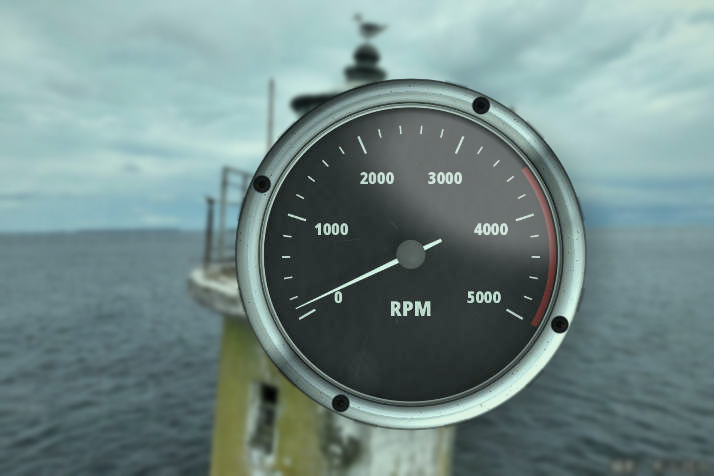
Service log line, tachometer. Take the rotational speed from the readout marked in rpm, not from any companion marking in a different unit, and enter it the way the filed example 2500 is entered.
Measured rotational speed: 100
